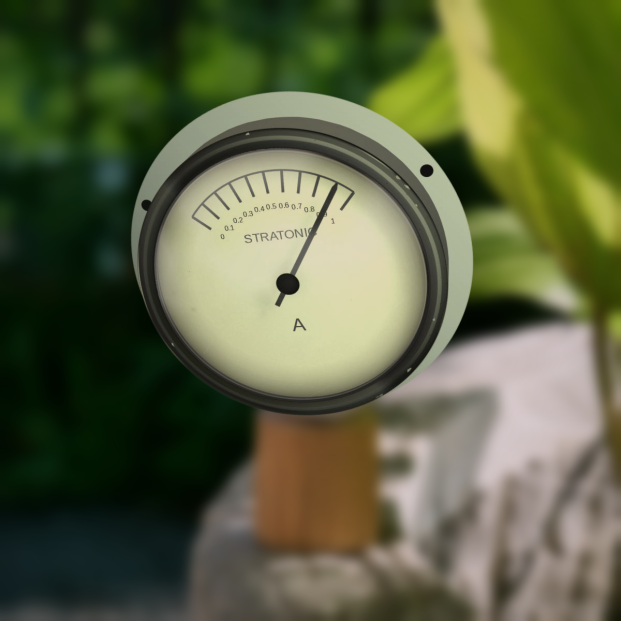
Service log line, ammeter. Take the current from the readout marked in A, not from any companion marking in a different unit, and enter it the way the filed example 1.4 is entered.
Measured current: 0.9
